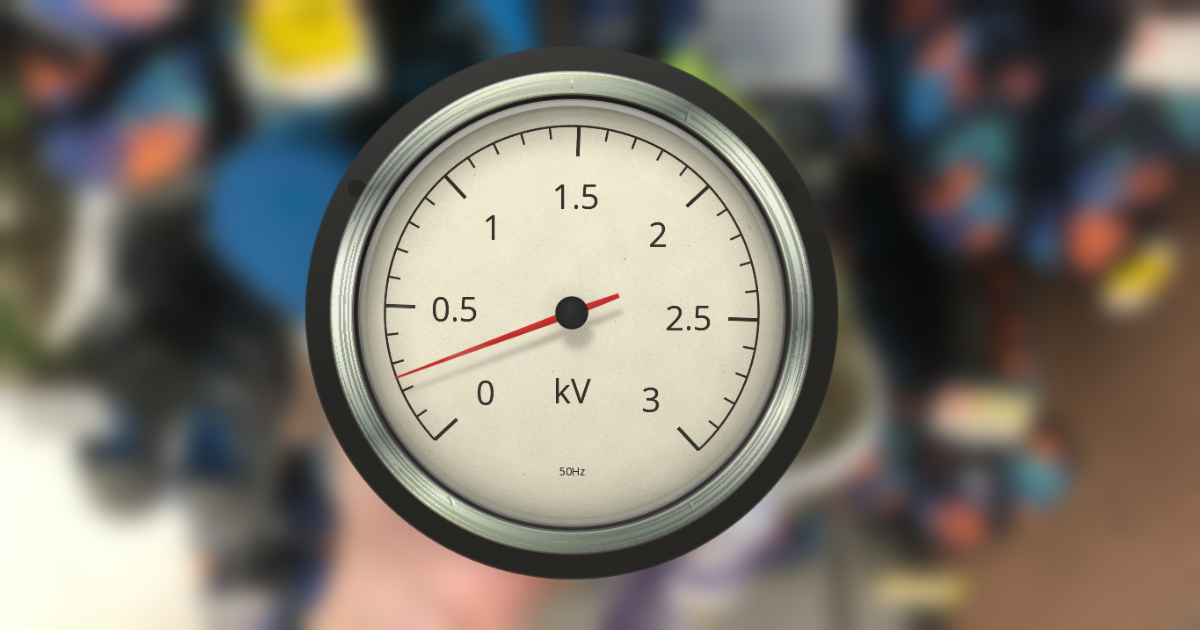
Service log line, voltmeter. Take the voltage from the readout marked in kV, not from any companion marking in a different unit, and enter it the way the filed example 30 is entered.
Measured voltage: 0.25
